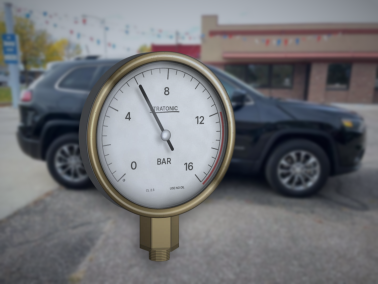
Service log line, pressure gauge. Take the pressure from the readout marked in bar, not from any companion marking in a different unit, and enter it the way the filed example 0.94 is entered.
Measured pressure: 6
